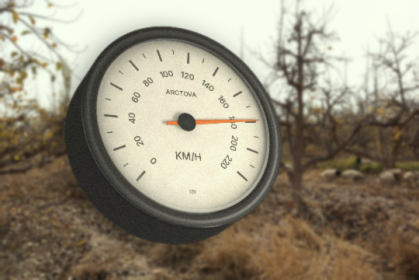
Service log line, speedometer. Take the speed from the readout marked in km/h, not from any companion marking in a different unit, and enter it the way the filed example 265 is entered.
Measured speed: 180
